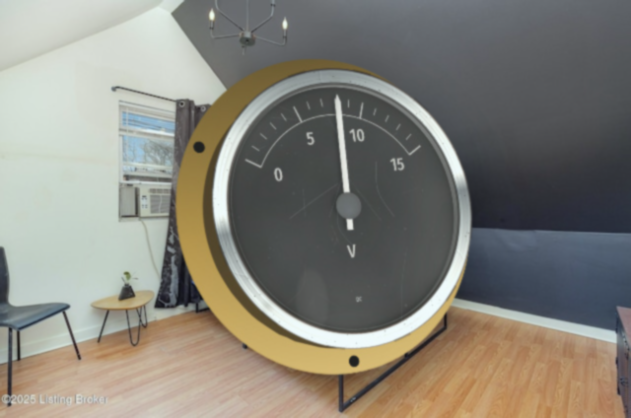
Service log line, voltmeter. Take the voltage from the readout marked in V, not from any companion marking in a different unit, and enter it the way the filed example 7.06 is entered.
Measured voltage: 8
